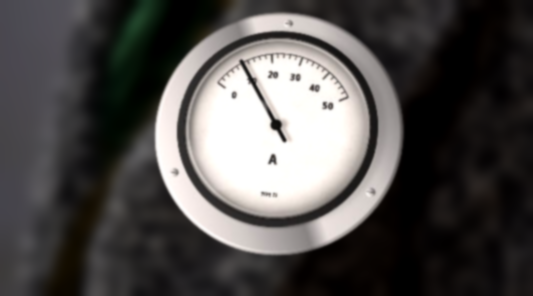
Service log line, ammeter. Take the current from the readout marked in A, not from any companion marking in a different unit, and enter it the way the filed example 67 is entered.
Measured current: 10
